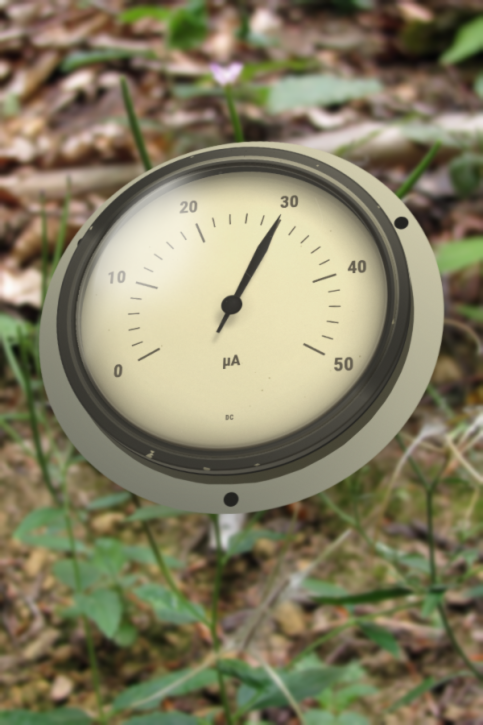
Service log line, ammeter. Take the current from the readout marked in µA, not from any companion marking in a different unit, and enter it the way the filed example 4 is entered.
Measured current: 30
